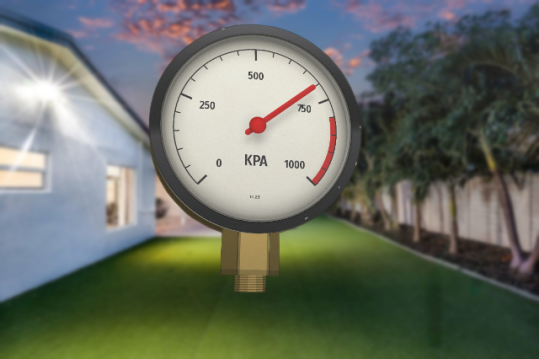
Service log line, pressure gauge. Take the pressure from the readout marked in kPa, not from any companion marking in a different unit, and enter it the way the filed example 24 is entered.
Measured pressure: 700
